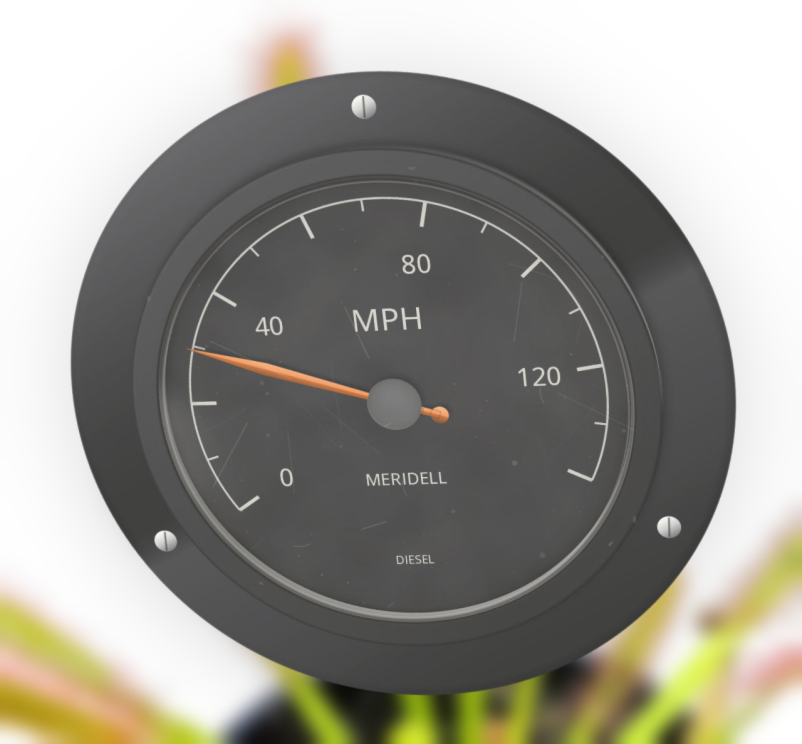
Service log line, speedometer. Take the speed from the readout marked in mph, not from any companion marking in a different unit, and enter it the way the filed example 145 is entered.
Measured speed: 30
